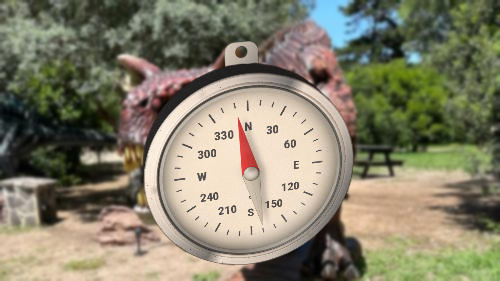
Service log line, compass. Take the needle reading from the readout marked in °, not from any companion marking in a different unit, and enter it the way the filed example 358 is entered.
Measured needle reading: 350
